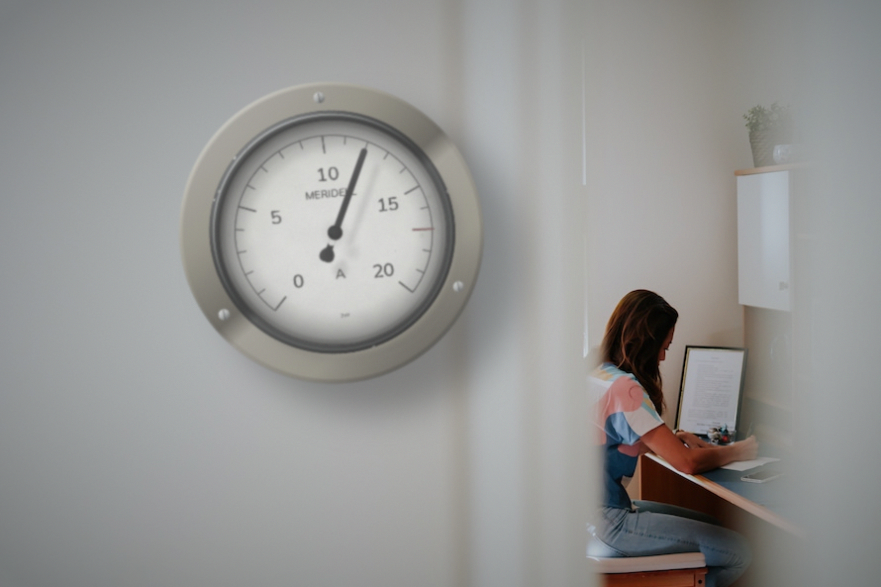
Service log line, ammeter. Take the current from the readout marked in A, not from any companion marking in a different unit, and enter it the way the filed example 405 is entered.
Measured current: 12
